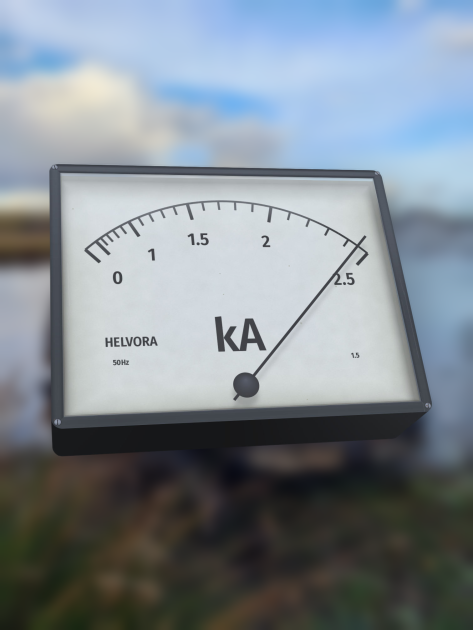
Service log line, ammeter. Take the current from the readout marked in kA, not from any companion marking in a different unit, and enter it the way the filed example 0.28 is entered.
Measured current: 2.45
